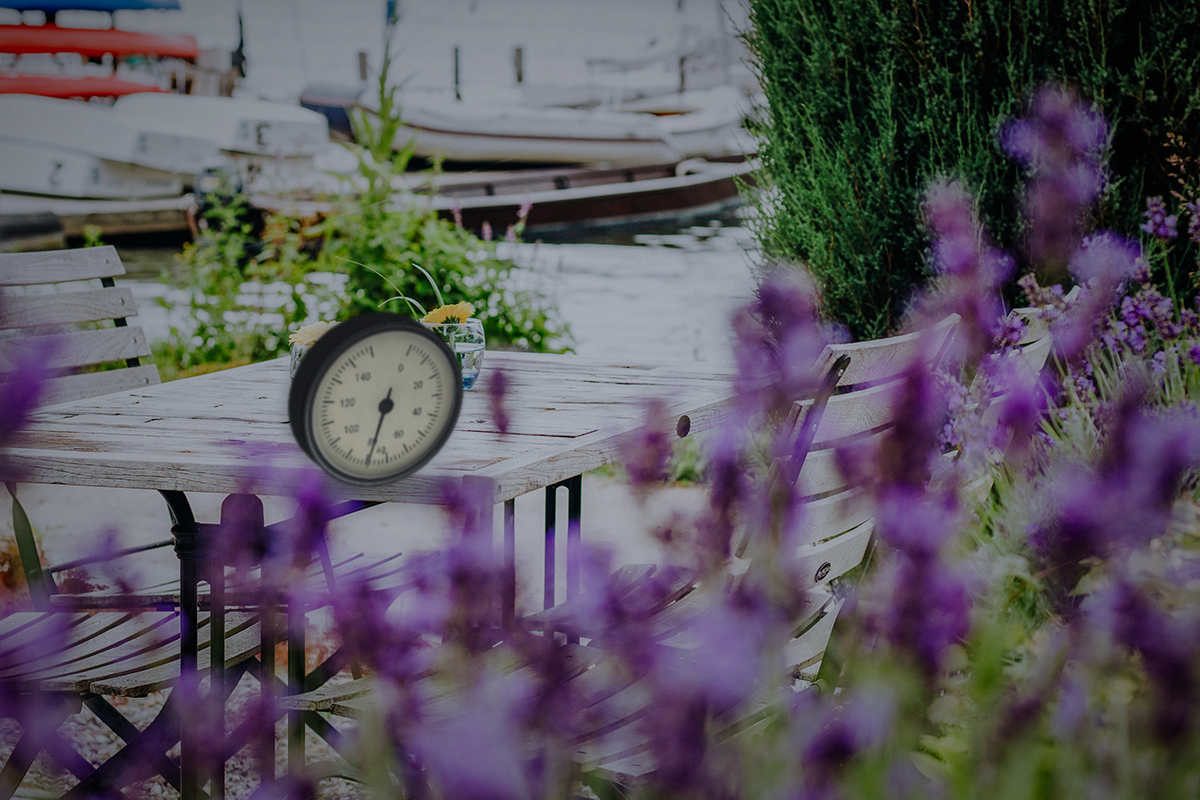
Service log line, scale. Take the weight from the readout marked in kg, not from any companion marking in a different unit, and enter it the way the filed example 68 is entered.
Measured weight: 80
